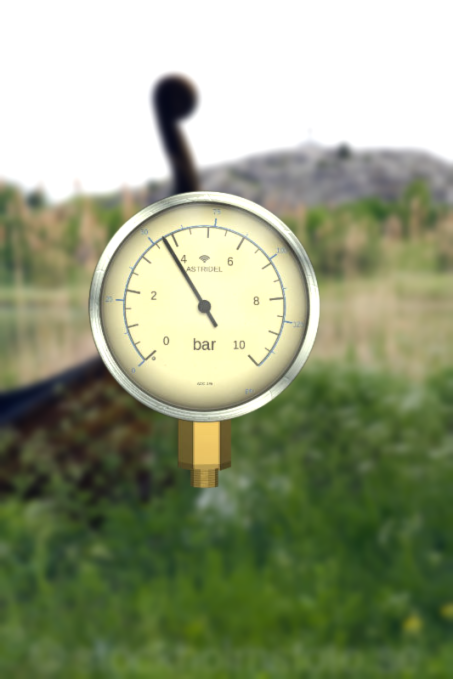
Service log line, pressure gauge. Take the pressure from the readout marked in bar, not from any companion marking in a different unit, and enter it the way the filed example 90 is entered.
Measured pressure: 3.75
